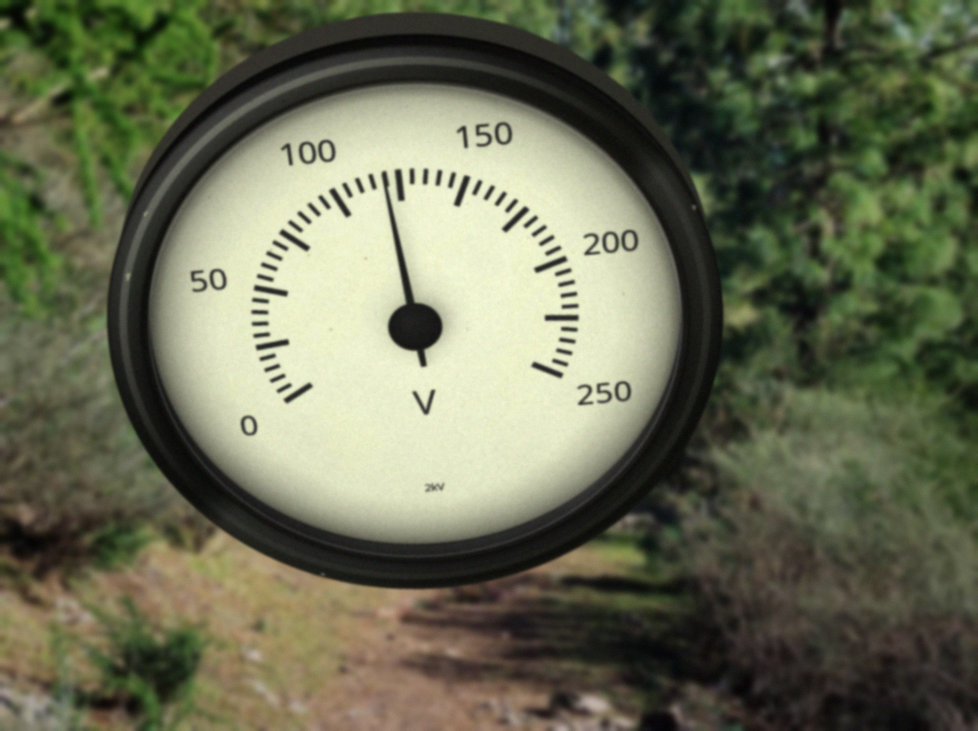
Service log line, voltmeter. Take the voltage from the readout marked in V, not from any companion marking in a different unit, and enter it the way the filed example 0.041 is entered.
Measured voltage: 120
